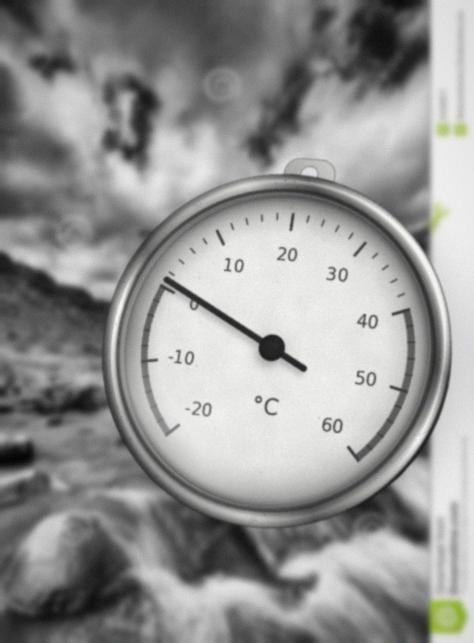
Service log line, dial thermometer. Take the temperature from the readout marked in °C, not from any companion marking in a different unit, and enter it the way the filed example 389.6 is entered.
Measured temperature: 1
